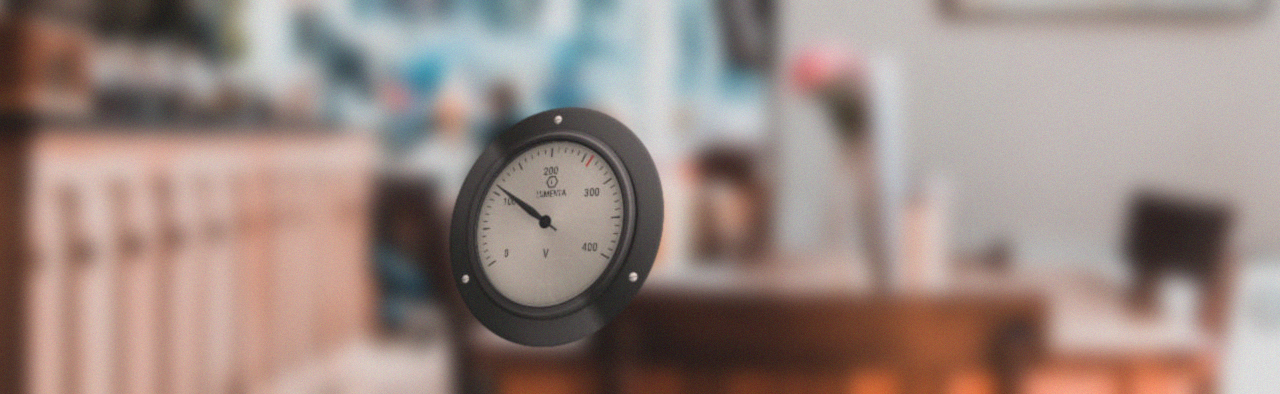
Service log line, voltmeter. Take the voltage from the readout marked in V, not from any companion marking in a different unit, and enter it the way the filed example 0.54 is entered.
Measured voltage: 110
